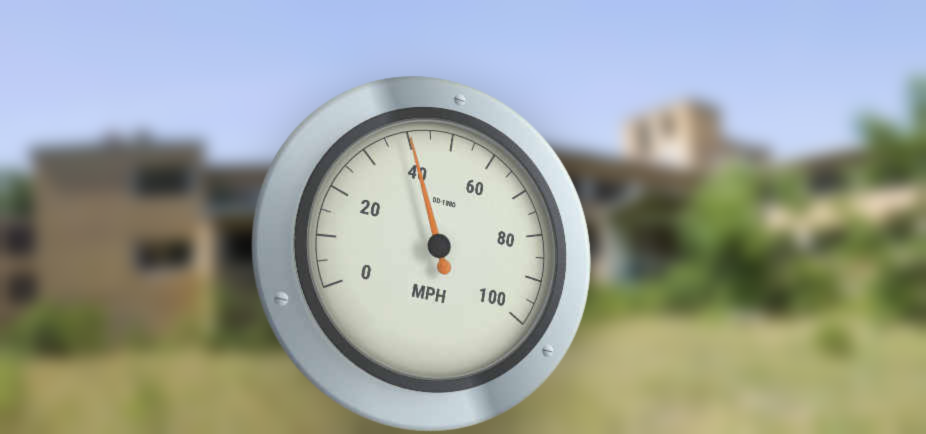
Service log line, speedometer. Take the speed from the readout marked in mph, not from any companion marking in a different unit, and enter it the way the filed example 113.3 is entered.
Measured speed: 40
